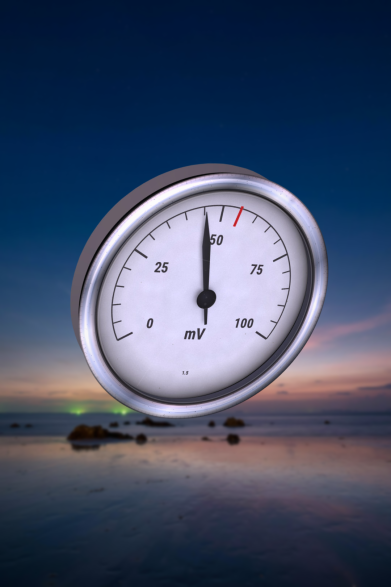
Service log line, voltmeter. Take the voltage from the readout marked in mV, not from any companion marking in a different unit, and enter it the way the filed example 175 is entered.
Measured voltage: 45
